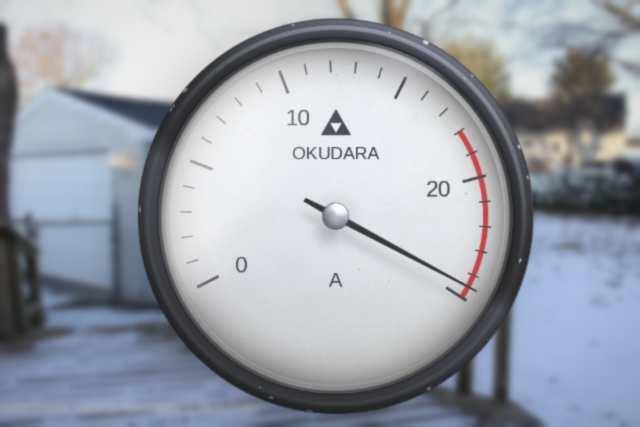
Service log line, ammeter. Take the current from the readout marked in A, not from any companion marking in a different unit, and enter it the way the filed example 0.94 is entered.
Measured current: 24.5
